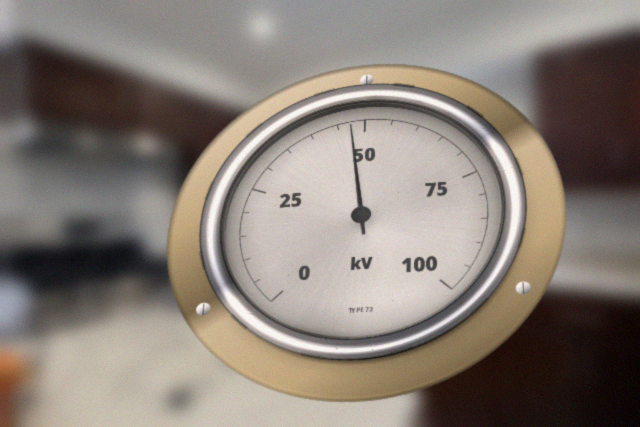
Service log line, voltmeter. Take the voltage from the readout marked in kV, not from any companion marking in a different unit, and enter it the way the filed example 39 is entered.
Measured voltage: 47.5
